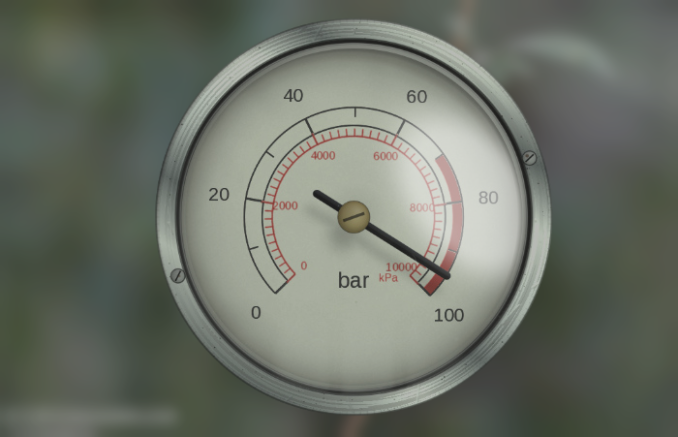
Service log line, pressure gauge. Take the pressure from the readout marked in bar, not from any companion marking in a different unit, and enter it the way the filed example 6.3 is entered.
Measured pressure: 95
